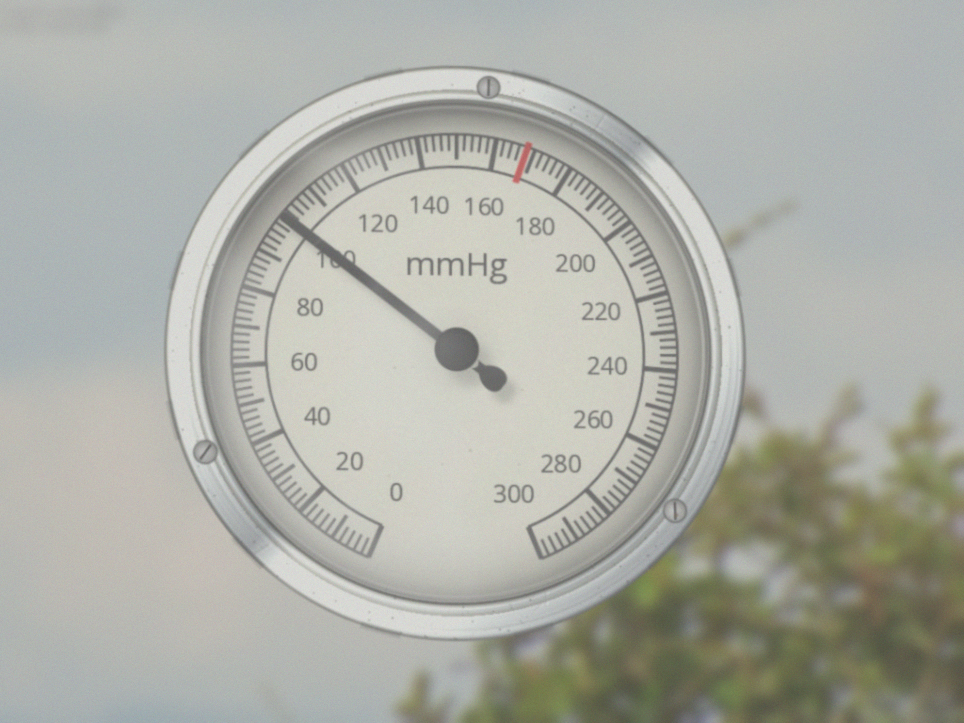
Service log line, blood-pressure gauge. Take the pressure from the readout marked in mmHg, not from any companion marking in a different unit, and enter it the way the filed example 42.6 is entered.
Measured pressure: 100
